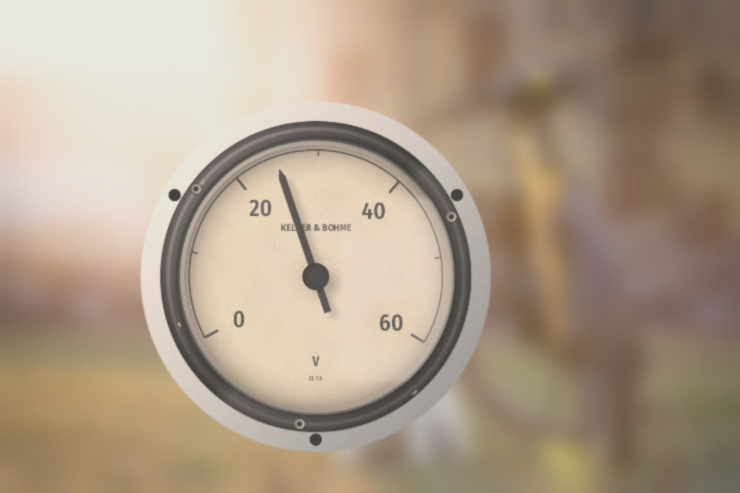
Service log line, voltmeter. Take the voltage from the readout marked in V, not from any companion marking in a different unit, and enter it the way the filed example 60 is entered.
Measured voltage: 25
